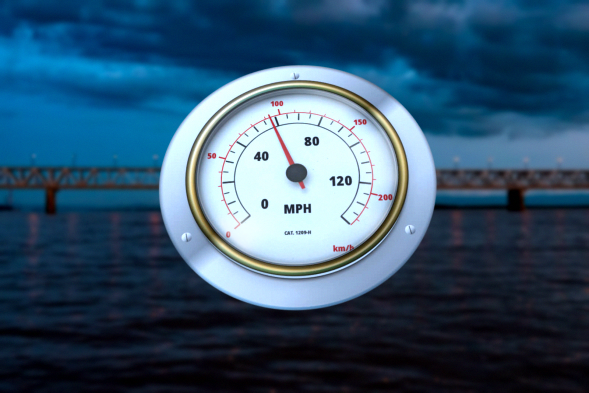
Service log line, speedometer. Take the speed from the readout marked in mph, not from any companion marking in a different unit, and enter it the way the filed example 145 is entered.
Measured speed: 57.5
